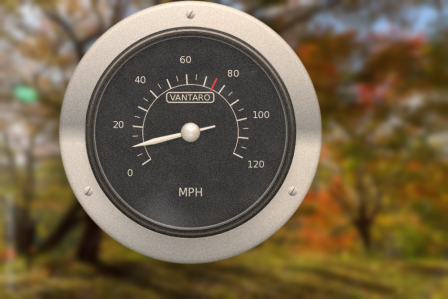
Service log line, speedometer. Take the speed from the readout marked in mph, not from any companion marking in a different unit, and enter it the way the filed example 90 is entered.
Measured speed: 10
